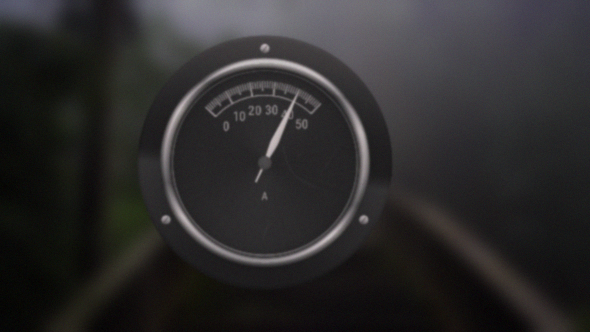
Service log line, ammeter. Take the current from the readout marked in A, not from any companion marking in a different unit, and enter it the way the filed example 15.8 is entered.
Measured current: 40
